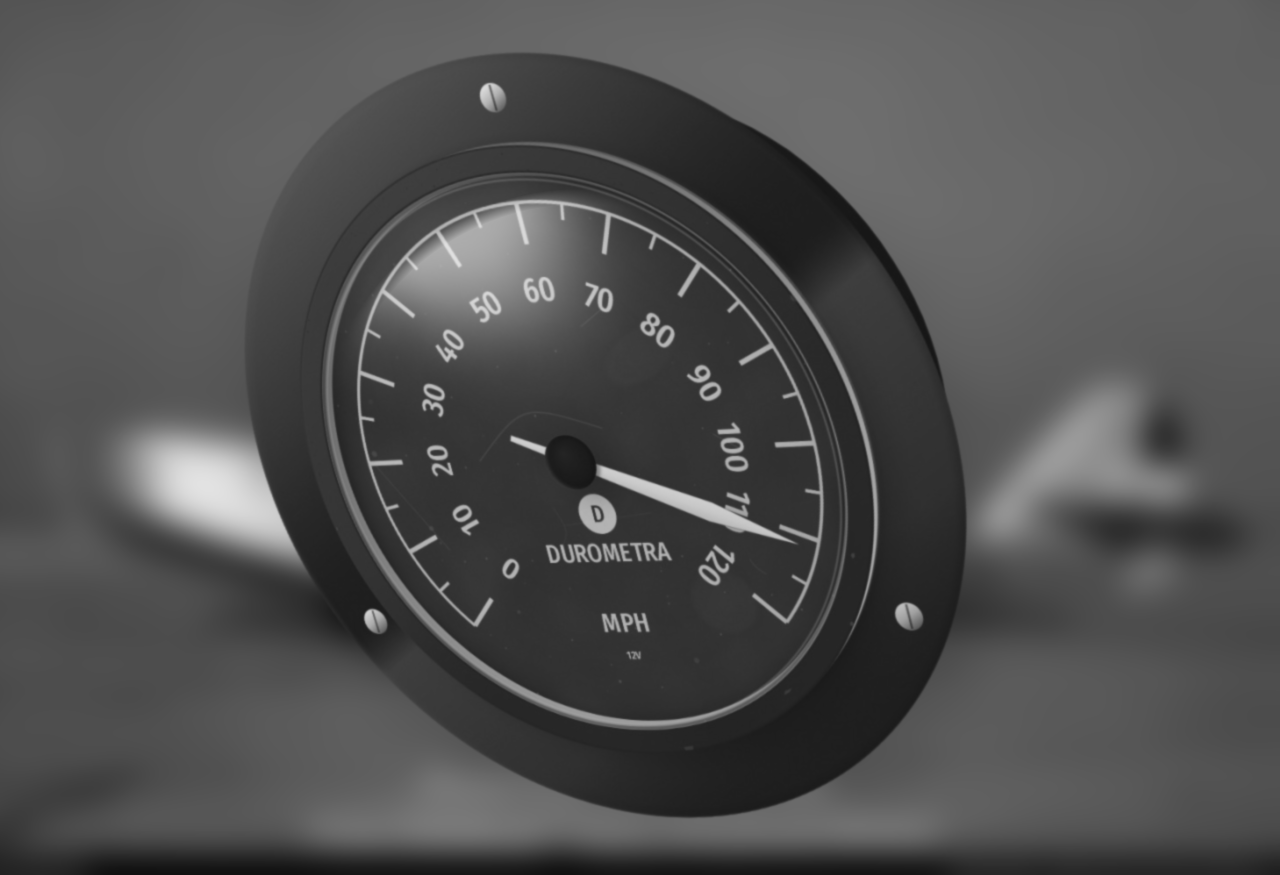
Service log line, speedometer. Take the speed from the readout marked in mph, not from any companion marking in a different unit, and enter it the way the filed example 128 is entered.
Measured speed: 110
